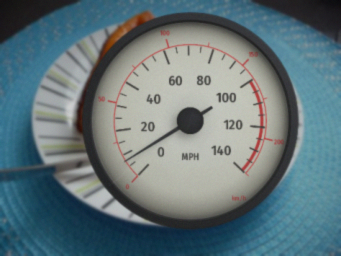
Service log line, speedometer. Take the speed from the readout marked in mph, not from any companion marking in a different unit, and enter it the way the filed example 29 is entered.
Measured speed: 7.5
